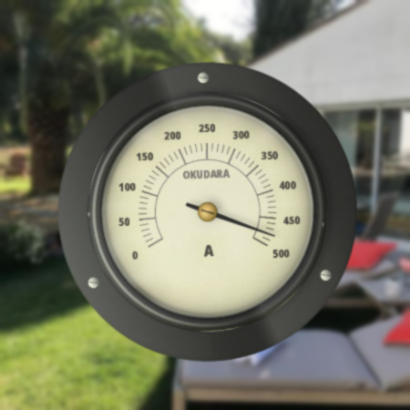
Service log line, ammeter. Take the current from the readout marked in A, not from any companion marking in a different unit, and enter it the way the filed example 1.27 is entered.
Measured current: 480
